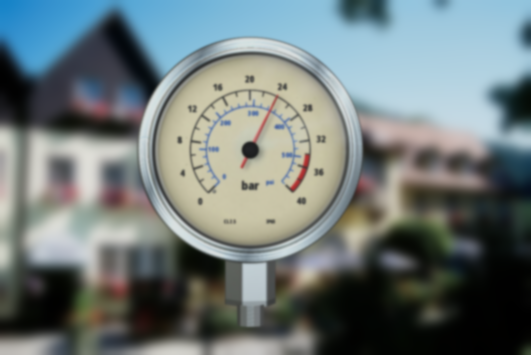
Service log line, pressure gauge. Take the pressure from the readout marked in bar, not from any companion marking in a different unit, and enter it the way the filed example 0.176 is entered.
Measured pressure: 24
